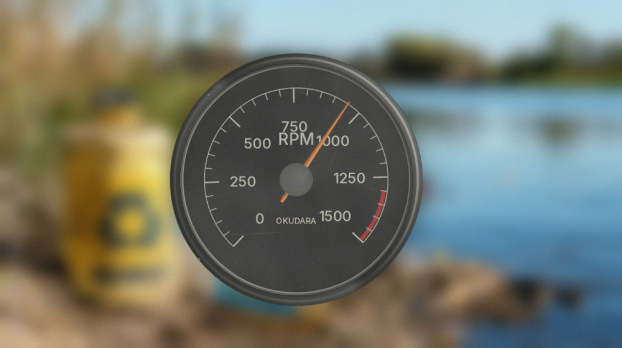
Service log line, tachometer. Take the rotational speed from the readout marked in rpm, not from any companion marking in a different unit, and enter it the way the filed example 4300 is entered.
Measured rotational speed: 950
